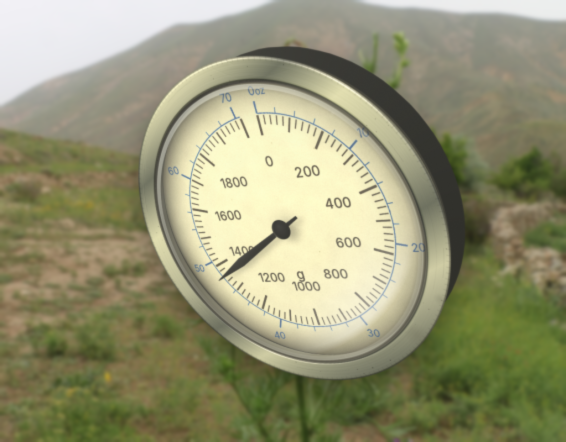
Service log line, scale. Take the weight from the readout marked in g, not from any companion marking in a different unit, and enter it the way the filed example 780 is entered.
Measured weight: 1360
